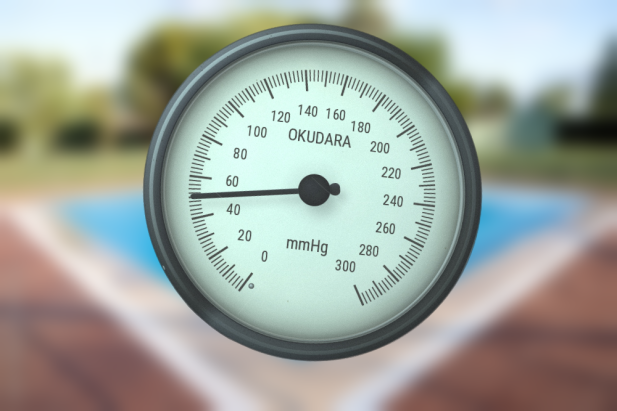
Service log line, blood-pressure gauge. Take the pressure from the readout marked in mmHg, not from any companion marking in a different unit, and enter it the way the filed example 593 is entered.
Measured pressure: 50
